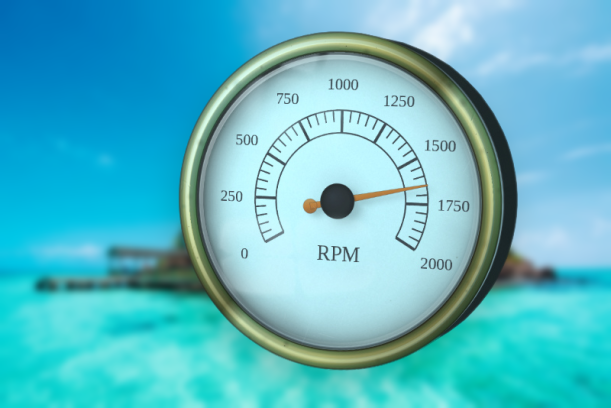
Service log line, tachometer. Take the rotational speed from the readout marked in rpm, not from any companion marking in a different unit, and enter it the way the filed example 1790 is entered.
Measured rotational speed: 1650
